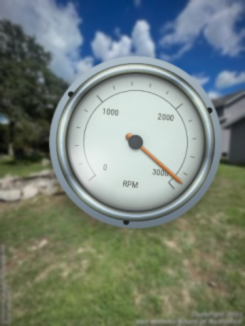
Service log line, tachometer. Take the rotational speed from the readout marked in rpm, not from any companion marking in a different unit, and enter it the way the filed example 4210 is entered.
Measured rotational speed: 2900
